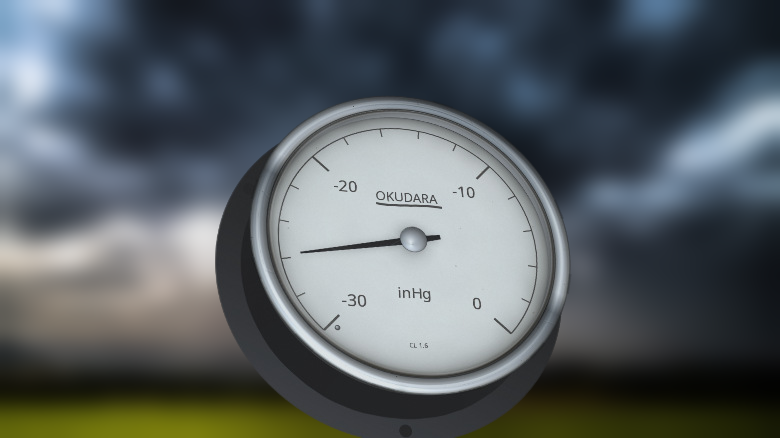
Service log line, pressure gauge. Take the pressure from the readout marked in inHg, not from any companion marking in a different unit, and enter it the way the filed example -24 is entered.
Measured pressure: -26
